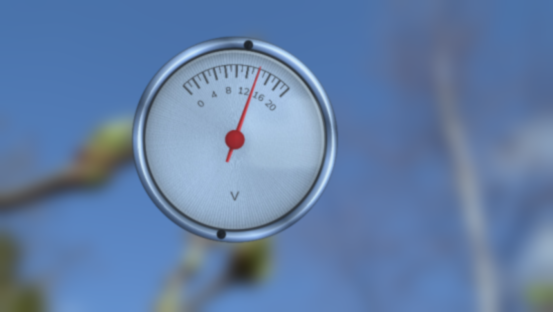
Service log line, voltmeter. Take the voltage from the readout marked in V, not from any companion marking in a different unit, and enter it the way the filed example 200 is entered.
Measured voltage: 14
